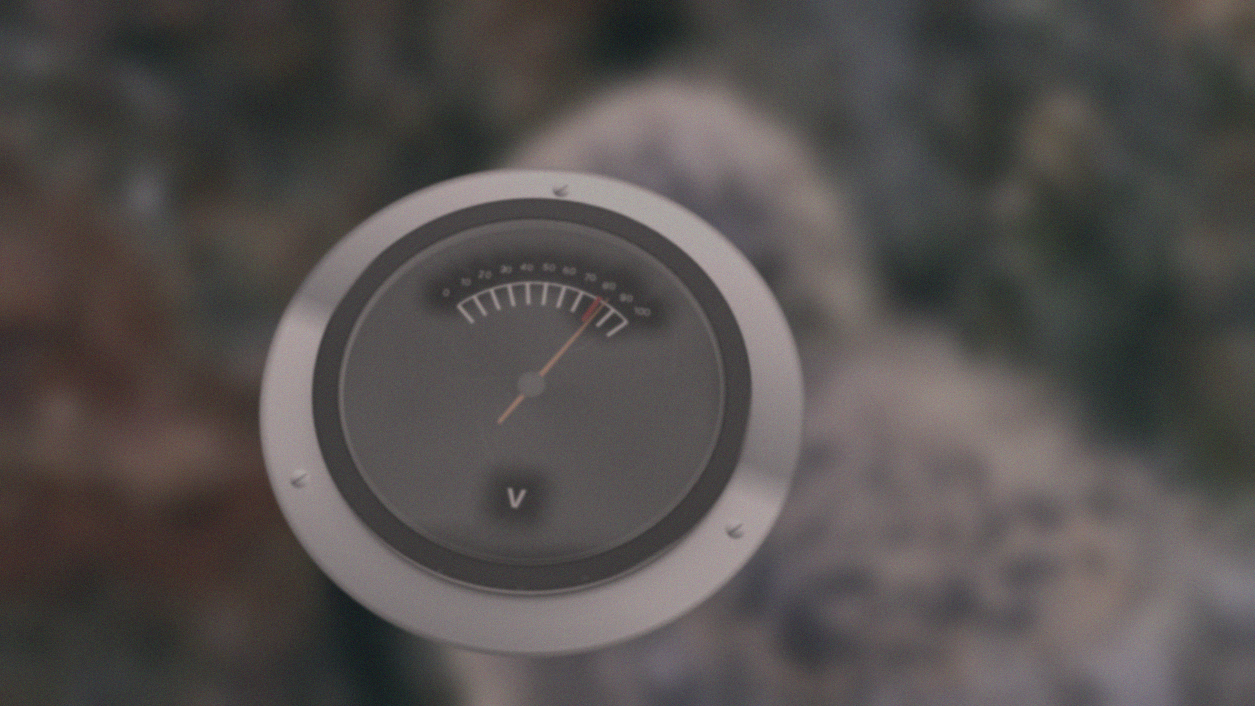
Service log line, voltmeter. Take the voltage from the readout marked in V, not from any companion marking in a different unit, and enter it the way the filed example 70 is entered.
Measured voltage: 85
